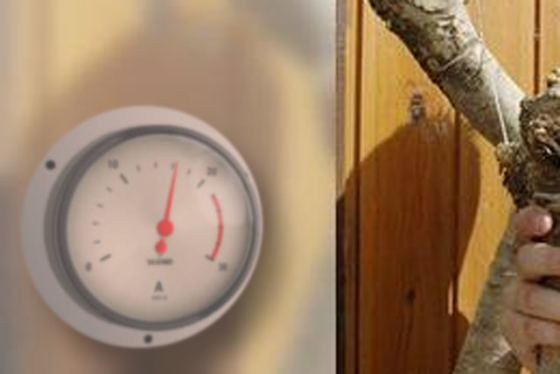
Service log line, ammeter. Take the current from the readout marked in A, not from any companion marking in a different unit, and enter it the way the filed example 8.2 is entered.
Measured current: 16
